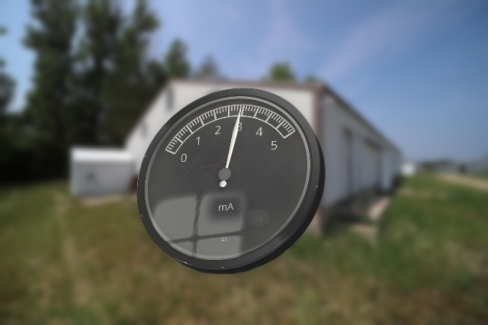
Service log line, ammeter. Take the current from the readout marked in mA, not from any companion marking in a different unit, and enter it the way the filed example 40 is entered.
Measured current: 3
